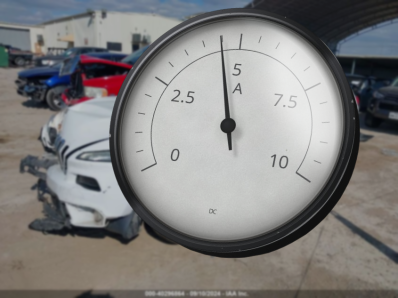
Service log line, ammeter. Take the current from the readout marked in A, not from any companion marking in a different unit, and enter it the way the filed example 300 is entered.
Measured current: 4.5
